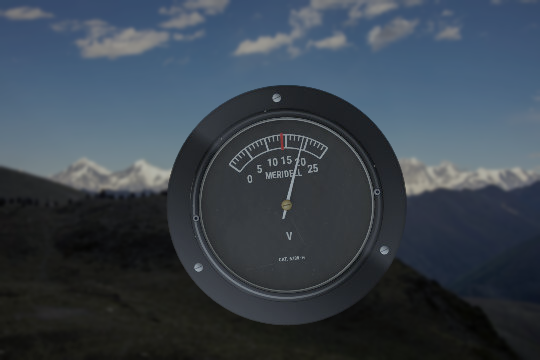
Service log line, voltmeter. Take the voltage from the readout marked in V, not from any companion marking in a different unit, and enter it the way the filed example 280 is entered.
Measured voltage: 19
